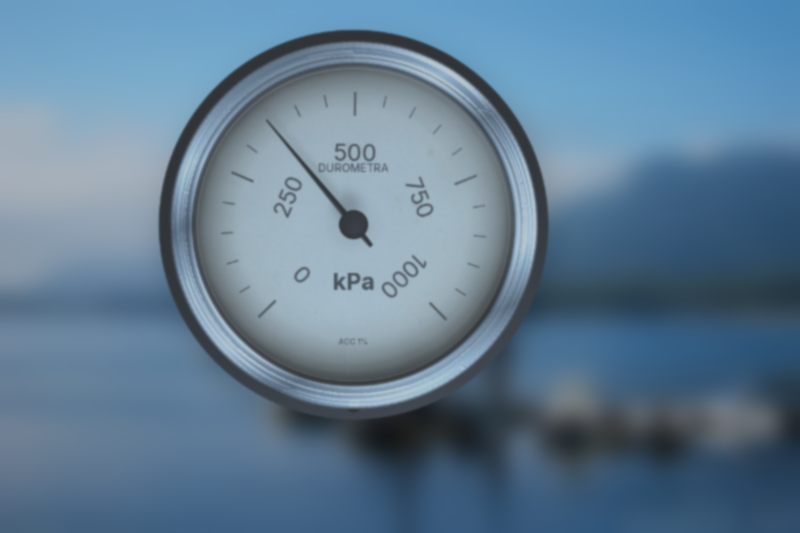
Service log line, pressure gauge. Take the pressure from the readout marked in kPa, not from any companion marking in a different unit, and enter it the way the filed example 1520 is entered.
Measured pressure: 350
